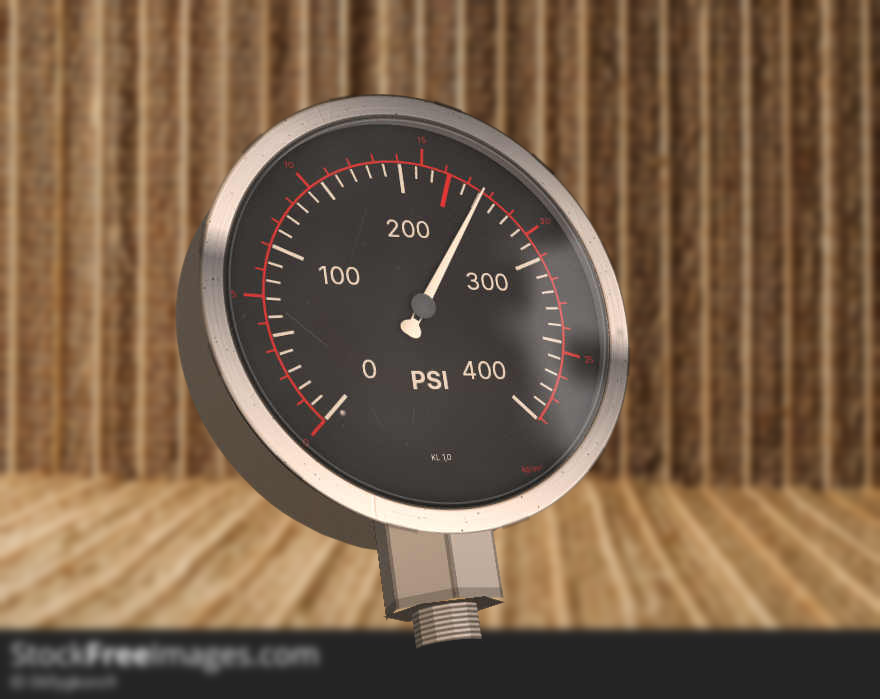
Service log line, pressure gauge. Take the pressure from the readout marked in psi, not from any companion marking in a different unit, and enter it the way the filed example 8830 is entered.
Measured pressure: 250
